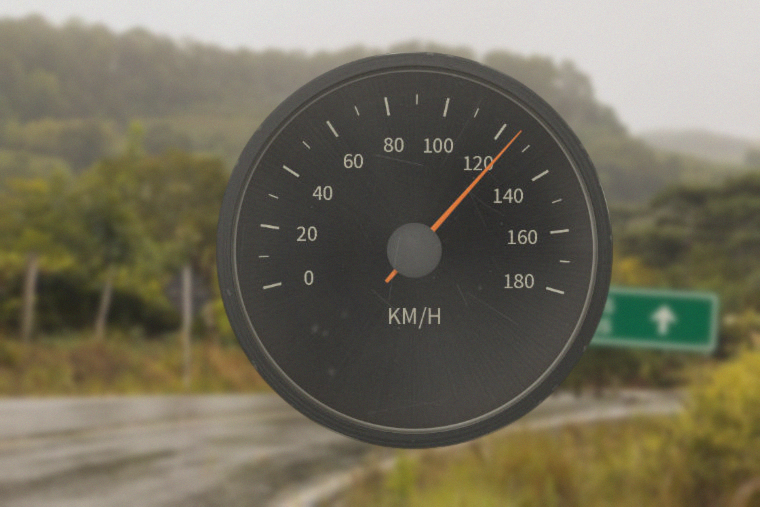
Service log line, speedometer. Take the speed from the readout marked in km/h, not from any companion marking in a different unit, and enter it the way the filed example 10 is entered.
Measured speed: 125
